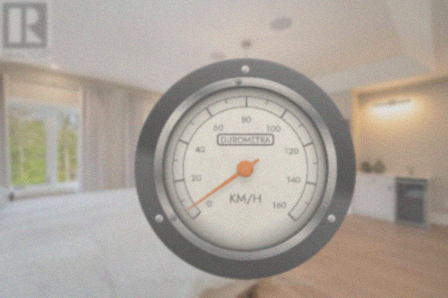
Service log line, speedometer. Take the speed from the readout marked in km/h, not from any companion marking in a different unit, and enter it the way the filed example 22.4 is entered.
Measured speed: 5
